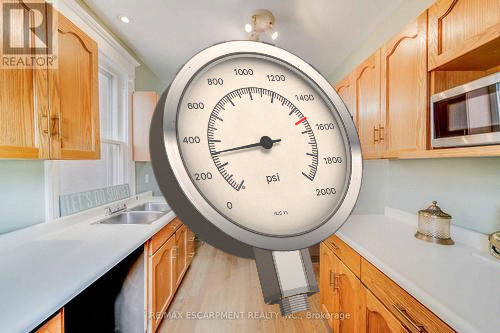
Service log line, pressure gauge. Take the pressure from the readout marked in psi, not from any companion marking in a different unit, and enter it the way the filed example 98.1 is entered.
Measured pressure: 300
